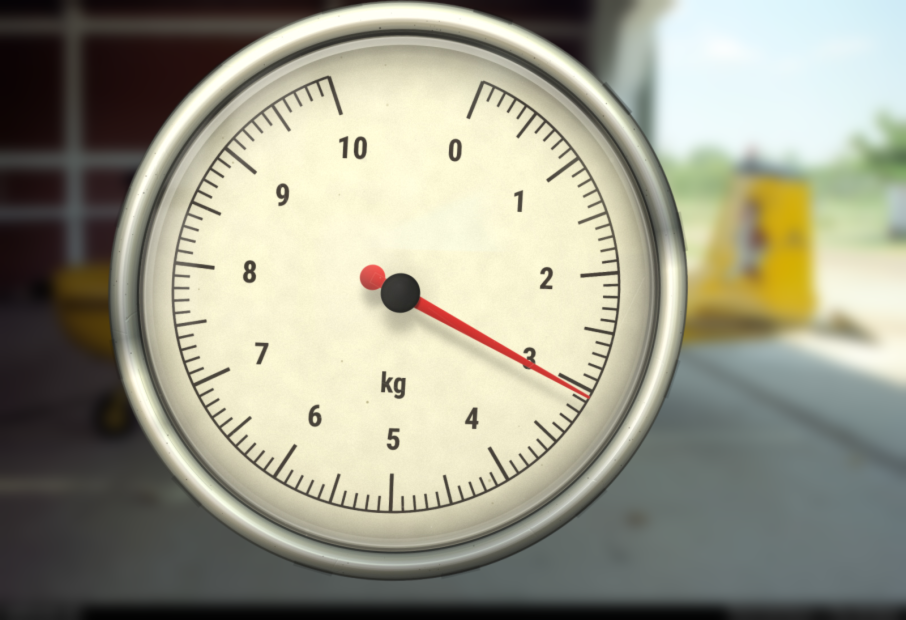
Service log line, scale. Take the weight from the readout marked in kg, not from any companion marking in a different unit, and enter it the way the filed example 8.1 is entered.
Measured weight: 3.05
